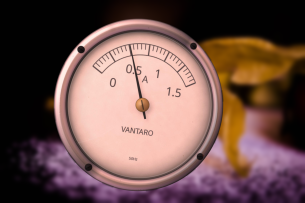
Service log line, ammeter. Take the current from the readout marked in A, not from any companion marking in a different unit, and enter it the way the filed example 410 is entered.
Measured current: 0.5
